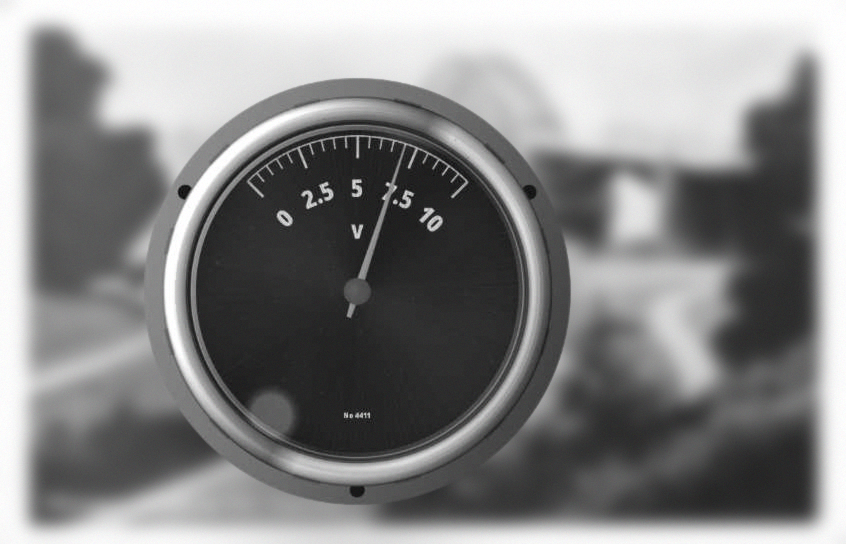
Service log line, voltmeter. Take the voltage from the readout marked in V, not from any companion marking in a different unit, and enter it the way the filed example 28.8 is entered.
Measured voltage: 7
